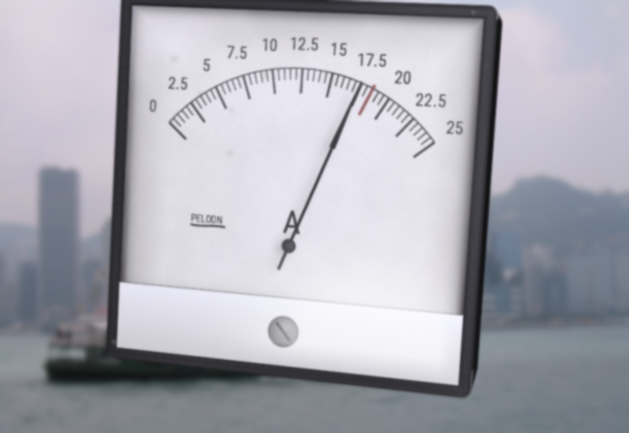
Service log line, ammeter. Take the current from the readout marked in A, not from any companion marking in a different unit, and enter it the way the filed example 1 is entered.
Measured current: 17.5
